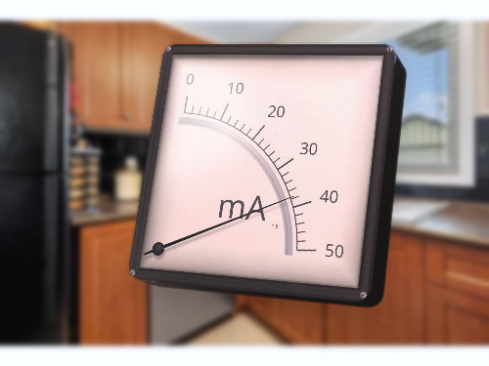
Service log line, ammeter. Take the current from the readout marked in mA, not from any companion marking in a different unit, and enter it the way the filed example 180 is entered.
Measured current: 38
